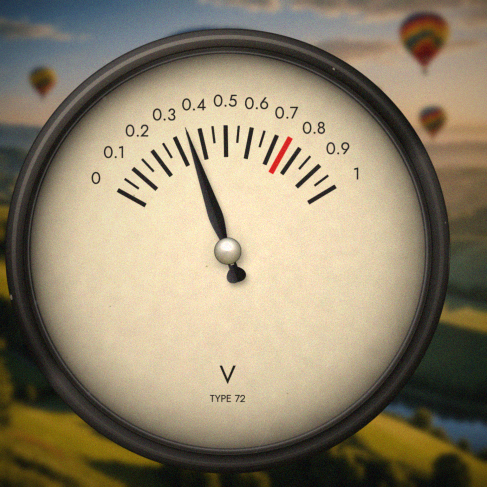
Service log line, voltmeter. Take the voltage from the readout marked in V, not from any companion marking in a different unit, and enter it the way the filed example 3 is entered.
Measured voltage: 0.35
